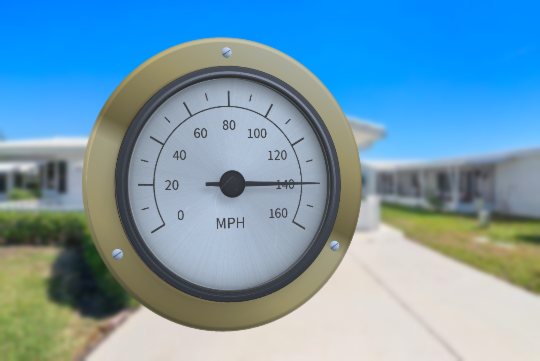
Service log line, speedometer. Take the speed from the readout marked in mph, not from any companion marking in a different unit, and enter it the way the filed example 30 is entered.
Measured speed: 140
